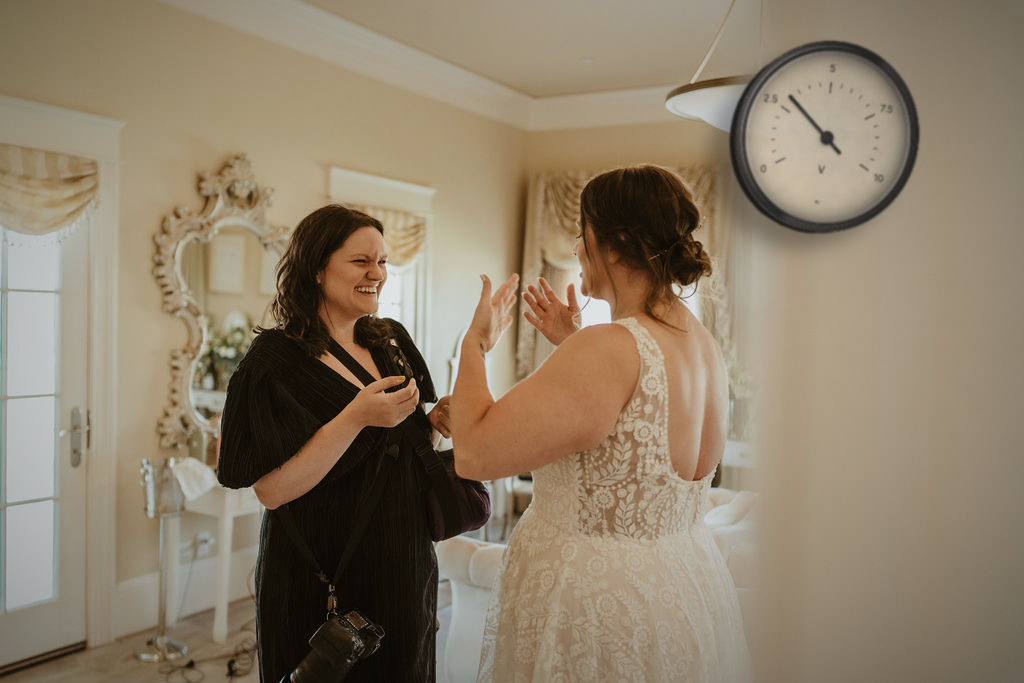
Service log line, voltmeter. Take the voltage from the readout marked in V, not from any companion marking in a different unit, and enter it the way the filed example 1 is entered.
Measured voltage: 3
